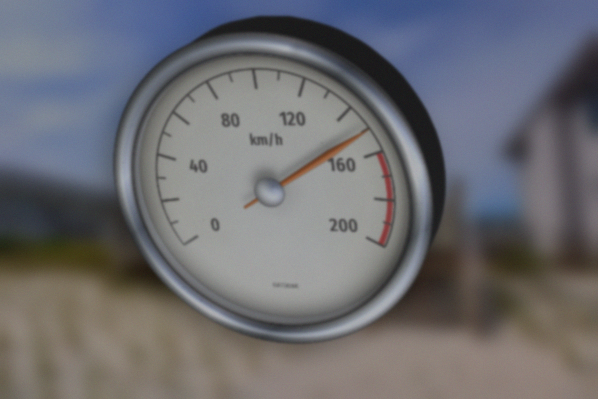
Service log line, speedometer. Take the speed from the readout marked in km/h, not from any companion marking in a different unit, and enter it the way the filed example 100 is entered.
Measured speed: 150
